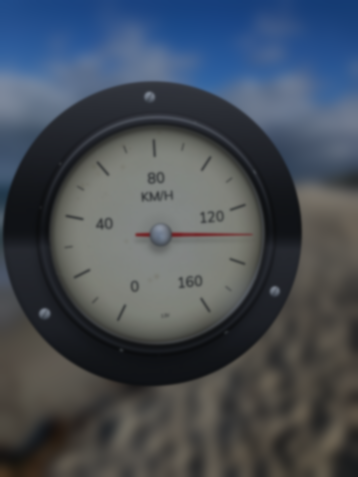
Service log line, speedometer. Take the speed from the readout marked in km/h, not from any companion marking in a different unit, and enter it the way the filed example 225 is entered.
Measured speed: 130
